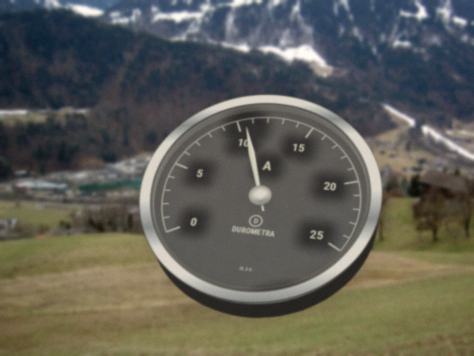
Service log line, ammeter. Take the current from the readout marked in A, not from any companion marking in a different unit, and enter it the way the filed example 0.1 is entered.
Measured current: 10.5
